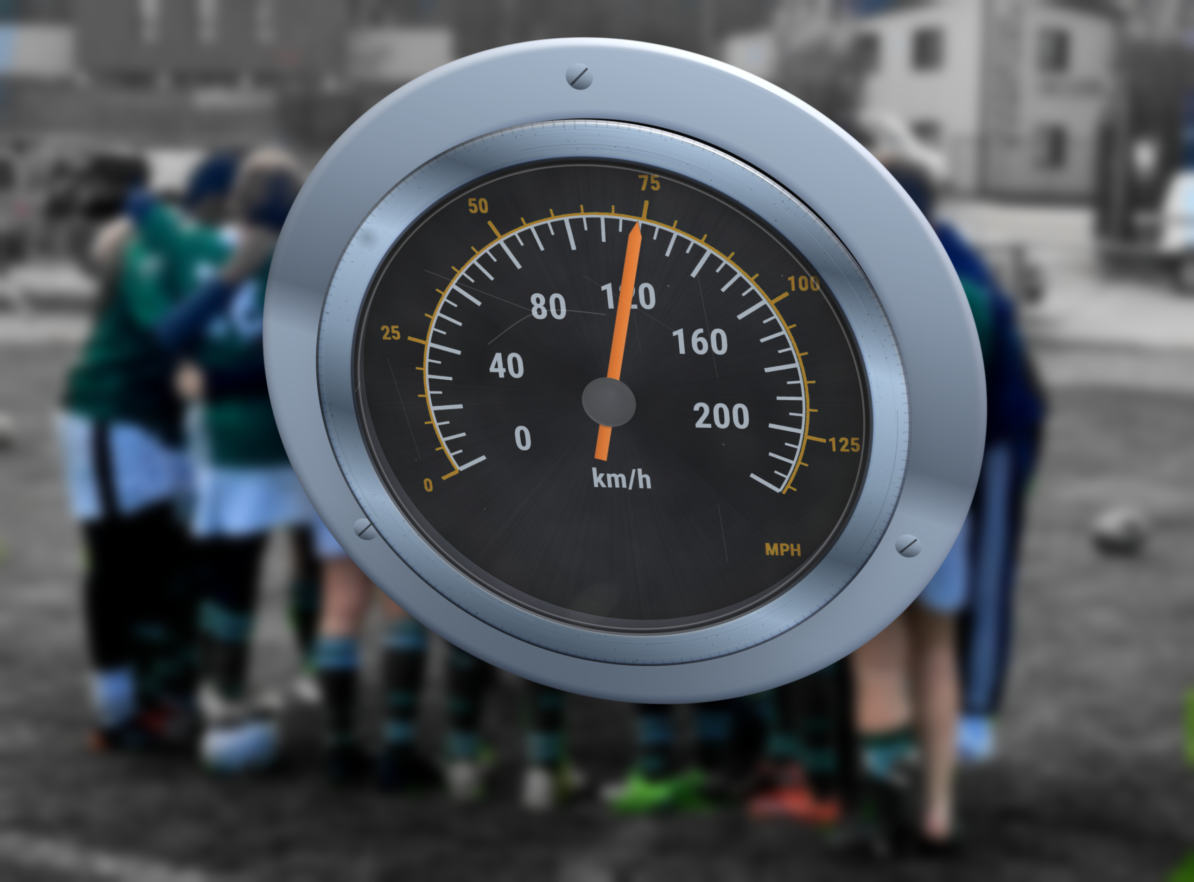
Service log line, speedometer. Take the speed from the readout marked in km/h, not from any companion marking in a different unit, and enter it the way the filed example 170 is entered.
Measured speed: 120
